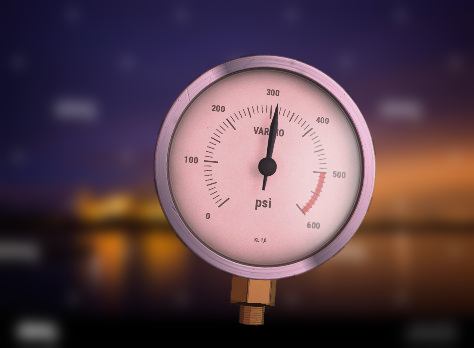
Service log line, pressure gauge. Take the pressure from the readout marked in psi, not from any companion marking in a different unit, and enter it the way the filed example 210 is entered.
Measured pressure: 310
